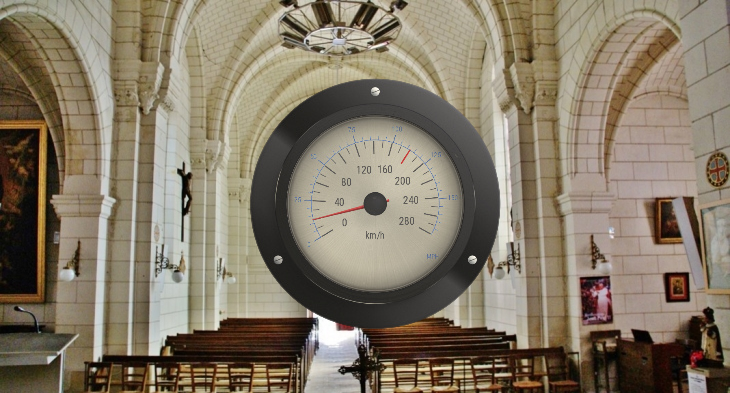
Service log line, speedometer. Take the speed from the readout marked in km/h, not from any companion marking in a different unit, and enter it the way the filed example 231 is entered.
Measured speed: 20
